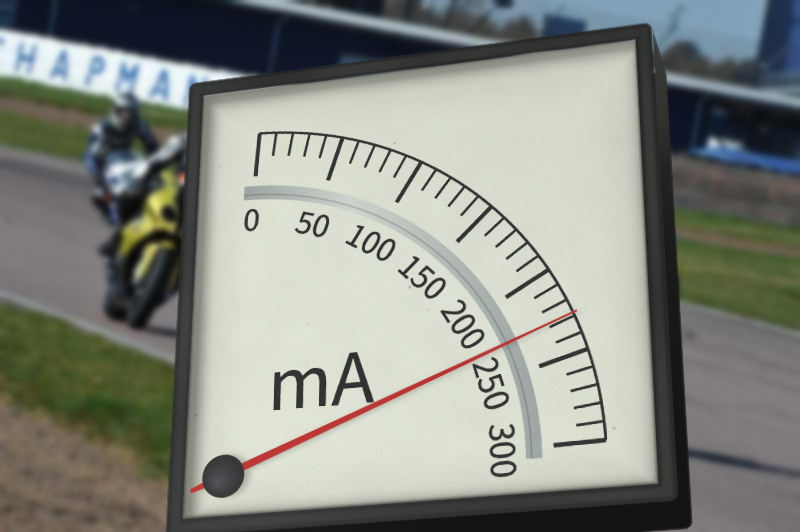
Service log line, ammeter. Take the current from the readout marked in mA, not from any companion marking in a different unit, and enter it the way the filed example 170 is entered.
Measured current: 230
